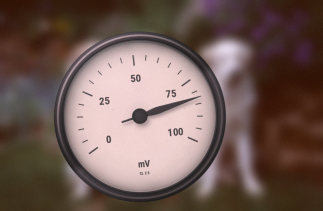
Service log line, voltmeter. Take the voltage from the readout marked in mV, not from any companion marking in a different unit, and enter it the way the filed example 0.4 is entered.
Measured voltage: 82.5
